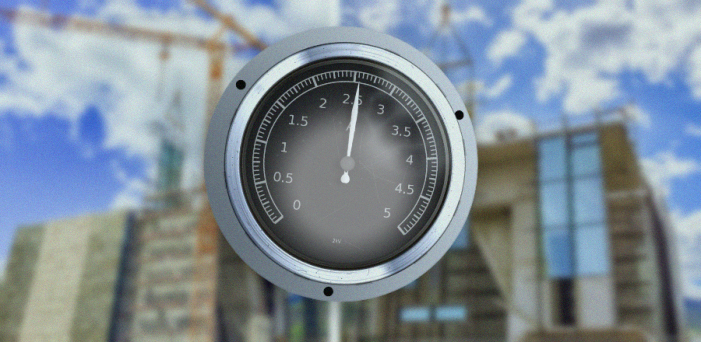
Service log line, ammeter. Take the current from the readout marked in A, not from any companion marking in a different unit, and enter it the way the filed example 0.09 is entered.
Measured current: 2.55
